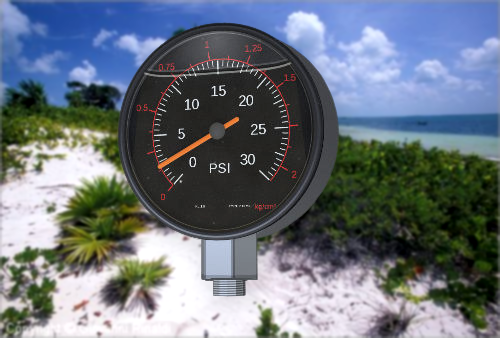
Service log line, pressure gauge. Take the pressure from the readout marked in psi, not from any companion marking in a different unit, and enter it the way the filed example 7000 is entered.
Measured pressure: 2
